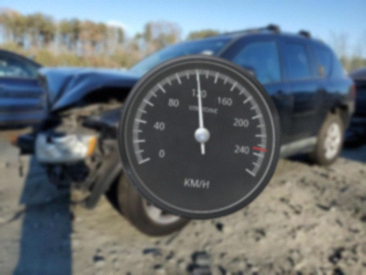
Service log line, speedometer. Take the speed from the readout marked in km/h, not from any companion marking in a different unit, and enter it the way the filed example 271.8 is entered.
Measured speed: 120
